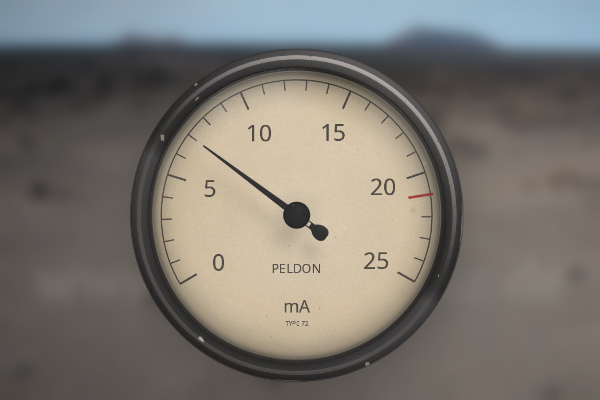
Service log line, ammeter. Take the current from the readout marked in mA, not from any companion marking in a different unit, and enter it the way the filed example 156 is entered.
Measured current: 7
